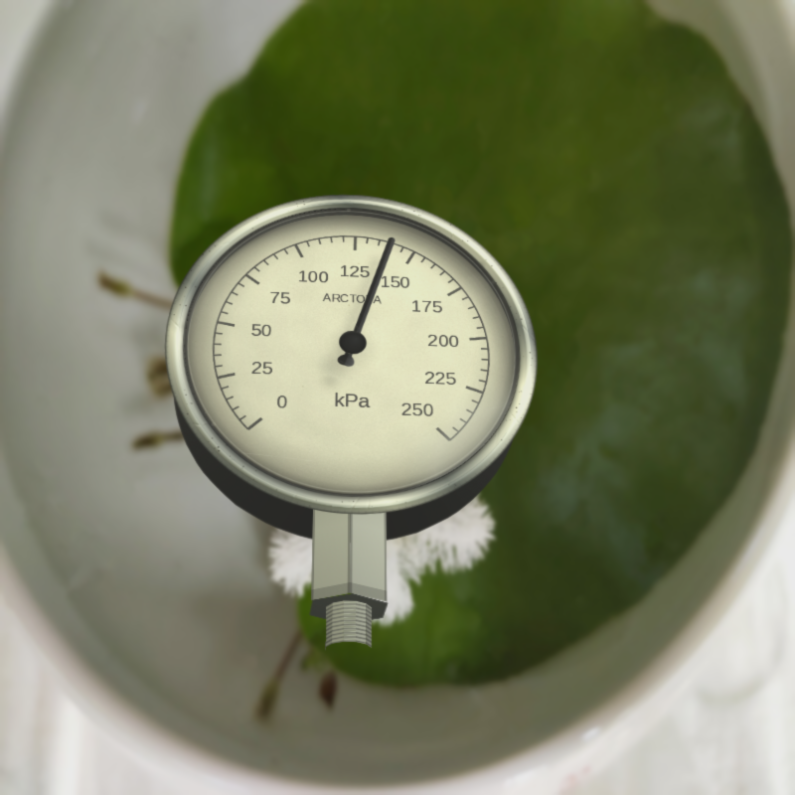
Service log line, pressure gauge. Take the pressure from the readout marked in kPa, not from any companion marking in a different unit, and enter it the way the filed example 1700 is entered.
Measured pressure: 140
